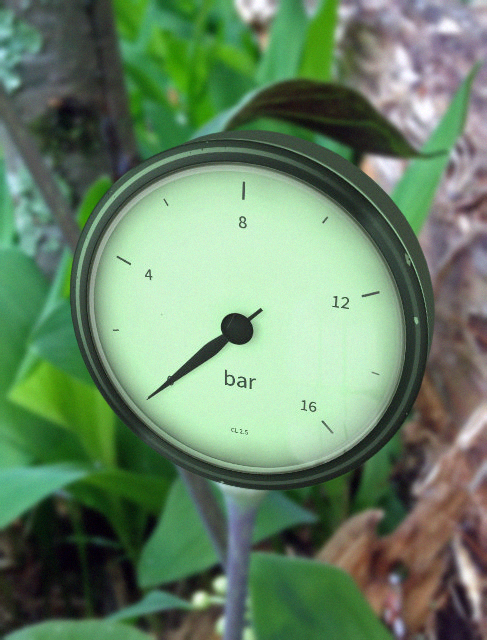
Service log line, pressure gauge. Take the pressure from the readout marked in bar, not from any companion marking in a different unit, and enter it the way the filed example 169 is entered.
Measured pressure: 0
